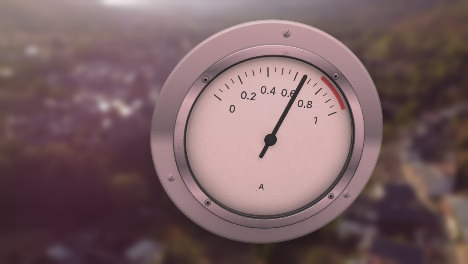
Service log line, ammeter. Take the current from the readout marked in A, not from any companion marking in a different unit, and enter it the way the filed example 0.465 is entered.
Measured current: 0.65
